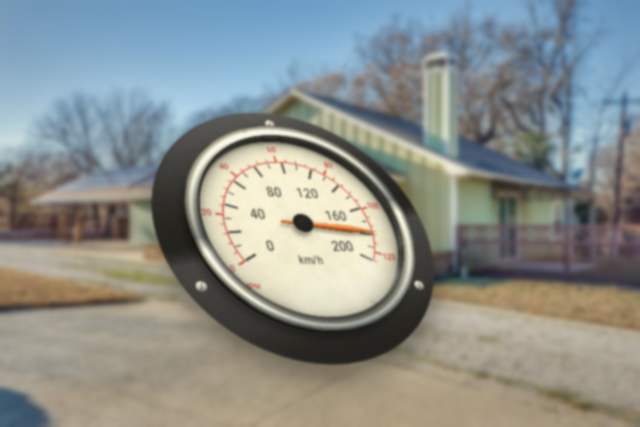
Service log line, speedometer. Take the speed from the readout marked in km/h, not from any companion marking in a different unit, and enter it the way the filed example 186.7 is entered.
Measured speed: 180
